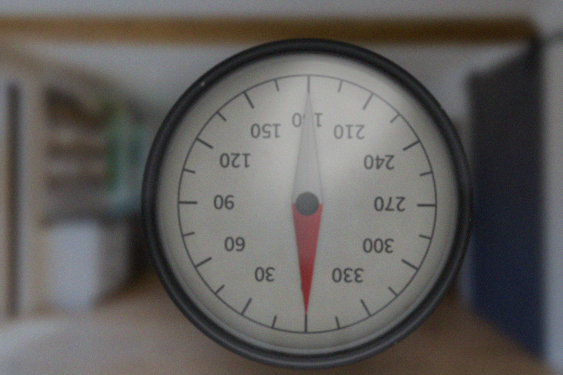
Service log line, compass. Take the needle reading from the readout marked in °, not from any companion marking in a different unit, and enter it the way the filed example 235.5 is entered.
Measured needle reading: 0
